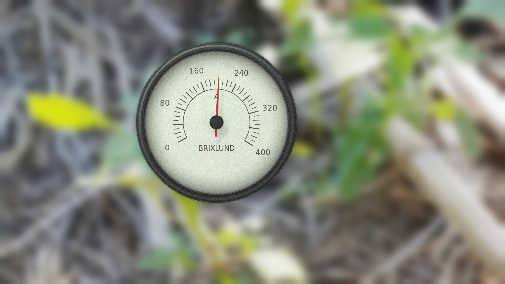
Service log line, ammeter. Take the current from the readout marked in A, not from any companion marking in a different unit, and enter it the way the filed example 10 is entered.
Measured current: 200
